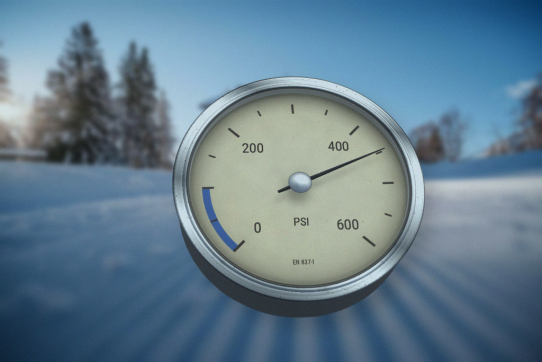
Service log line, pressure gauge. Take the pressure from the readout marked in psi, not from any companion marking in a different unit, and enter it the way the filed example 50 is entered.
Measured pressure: 450
